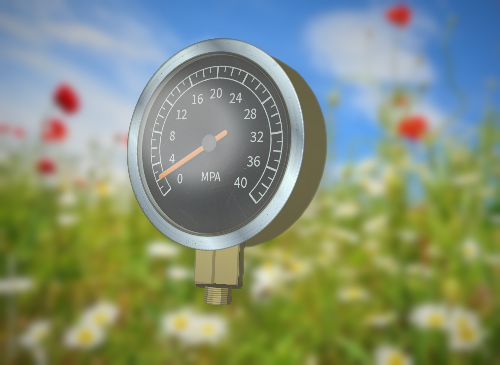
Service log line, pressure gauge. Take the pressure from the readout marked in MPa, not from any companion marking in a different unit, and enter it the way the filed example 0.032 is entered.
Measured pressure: 2
